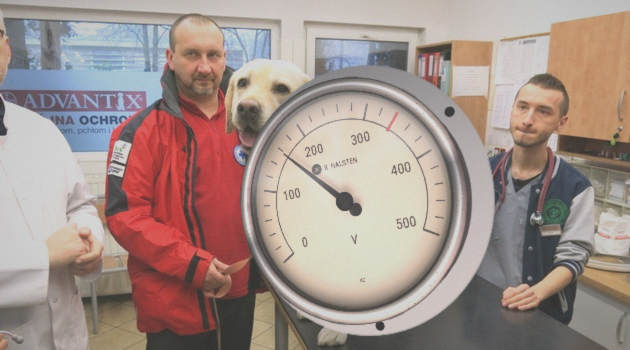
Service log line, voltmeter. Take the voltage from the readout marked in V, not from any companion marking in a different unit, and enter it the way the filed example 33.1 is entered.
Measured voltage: 160
